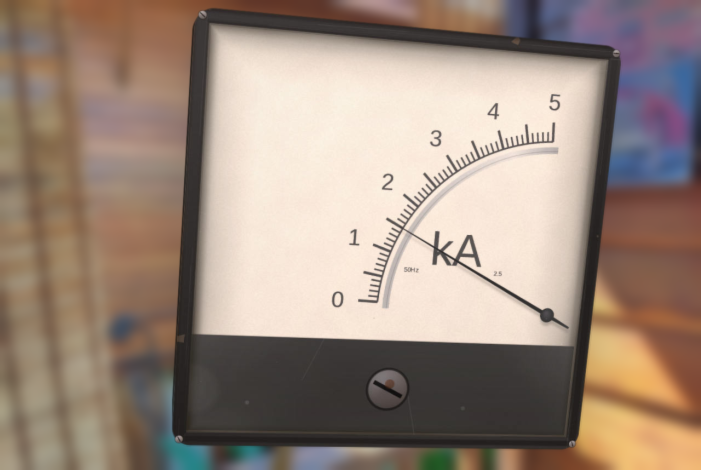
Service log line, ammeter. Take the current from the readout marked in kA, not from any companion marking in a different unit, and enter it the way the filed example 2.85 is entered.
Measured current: 1.5
